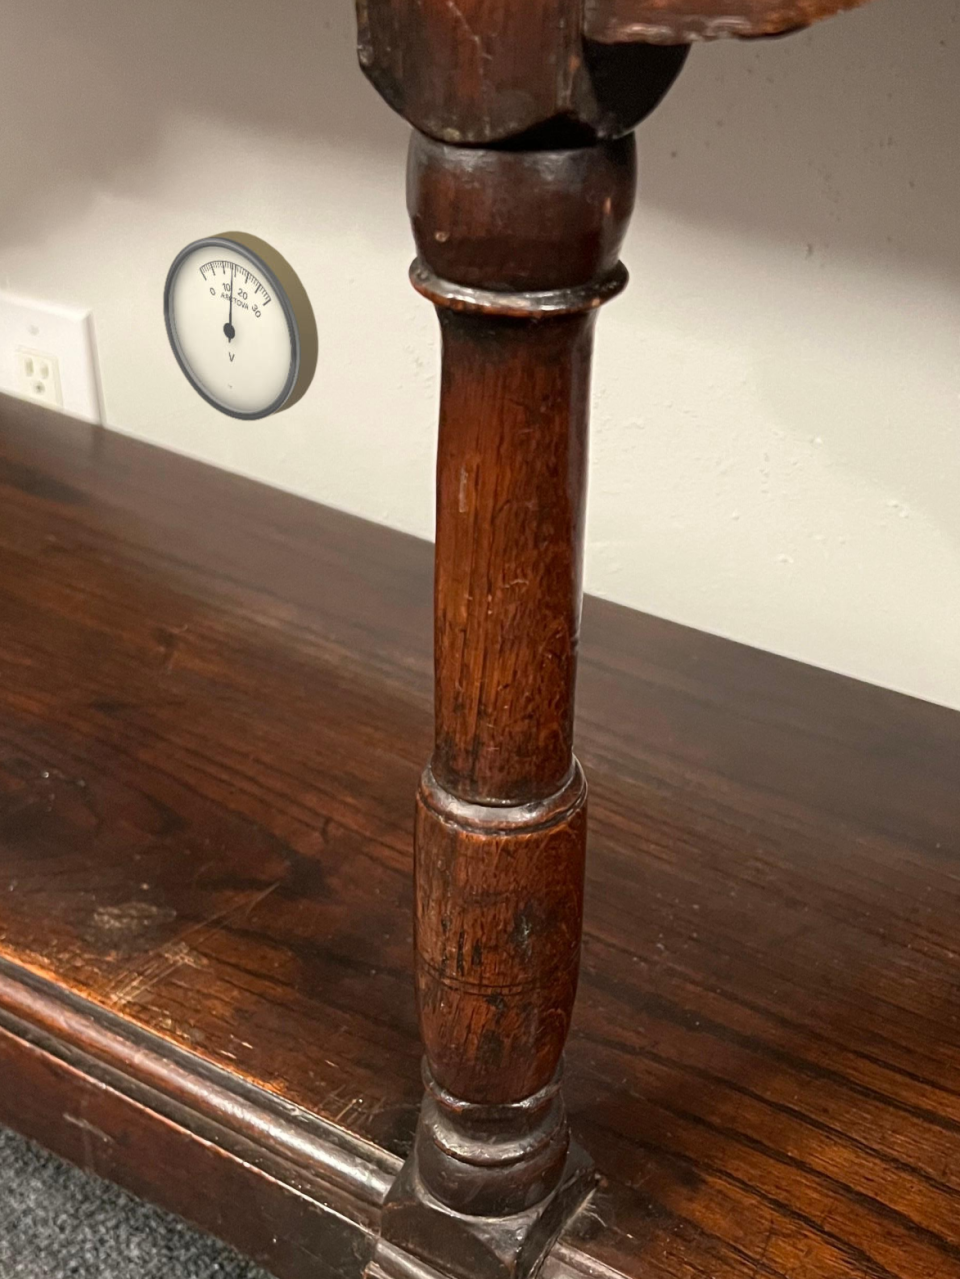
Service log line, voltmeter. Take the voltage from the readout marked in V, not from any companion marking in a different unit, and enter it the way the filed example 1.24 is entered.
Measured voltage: 15
